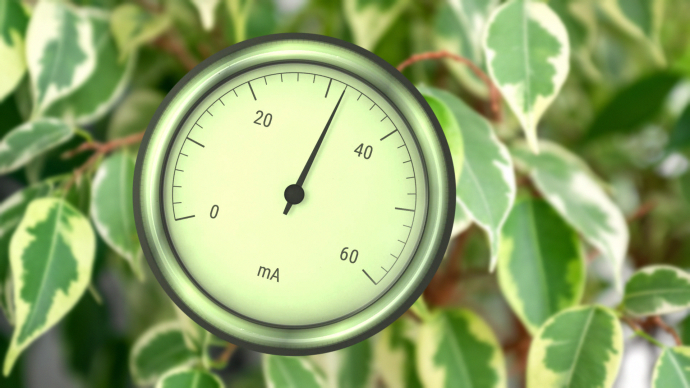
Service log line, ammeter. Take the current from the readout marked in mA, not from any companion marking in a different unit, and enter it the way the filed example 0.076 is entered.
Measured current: 32
